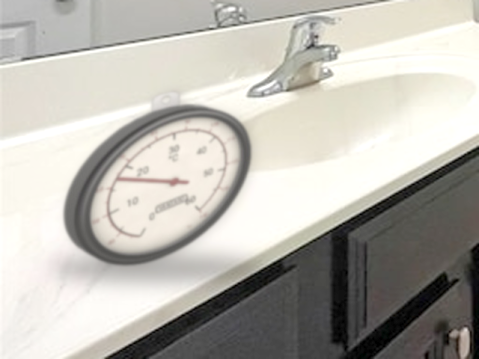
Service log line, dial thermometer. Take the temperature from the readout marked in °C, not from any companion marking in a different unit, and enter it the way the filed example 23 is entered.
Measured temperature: 17.5
